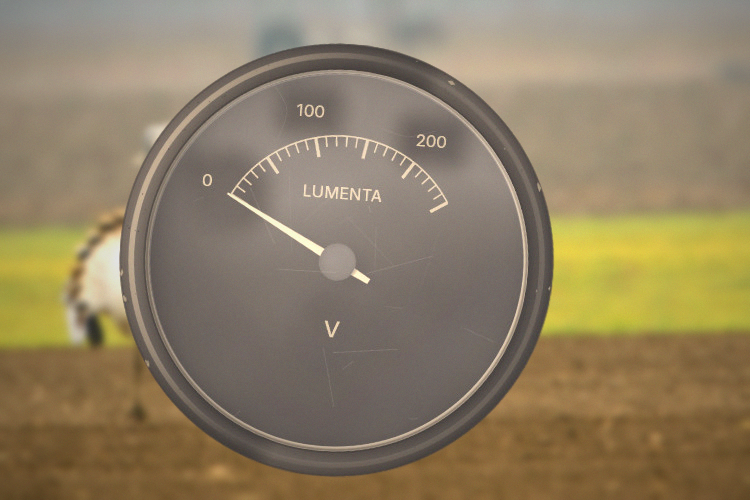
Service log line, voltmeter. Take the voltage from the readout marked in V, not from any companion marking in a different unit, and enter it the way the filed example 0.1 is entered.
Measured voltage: 0
